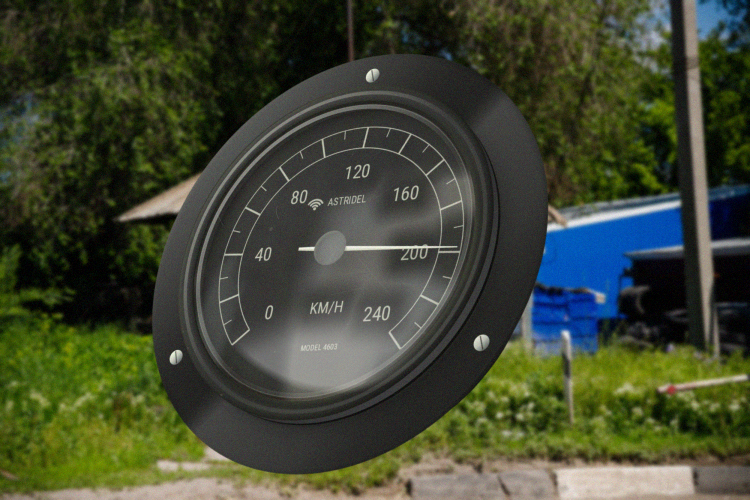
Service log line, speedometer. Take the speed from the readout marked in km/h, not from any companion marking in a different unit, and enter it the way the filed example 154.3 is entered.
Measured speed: 200
